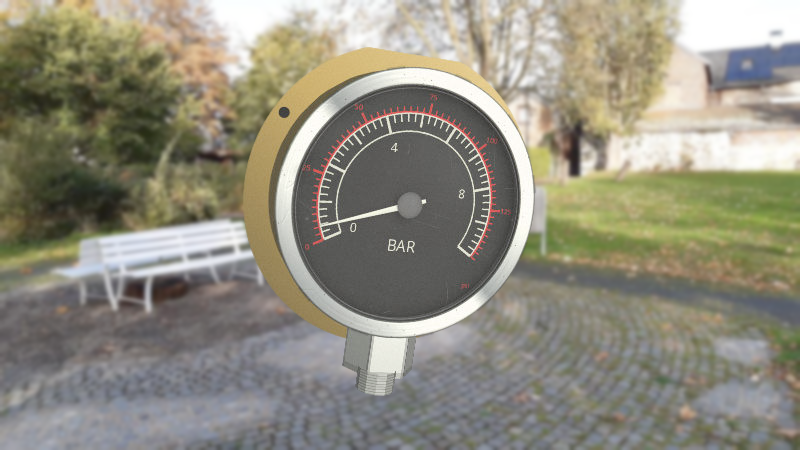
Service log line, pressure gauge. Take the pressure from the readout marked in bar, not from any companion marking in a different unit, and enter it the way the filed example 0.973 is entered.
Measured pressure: 0.4
